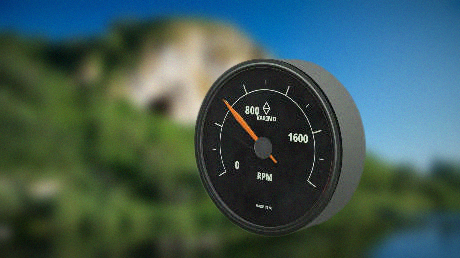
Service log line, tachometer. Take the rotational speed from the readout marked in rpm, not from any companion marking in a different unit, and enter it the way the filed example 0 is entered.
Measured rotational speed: 600
